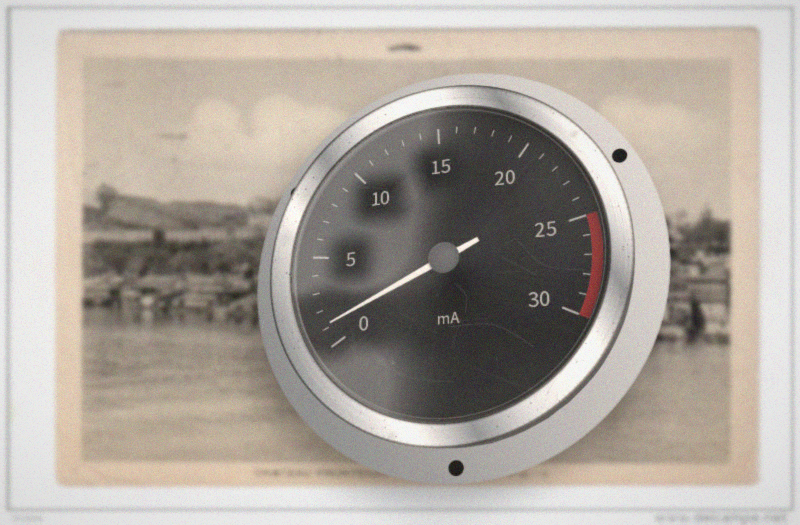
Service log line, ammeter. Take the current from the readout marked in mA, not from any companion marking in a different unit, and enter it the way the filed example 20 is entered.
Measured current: 1
